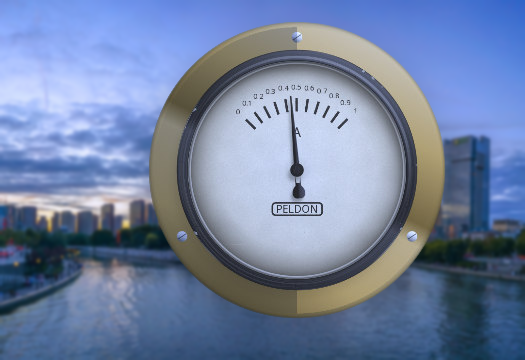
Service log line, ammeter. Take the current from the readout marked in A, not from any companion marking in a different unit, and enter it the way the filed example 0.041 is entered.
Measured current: 0.45
